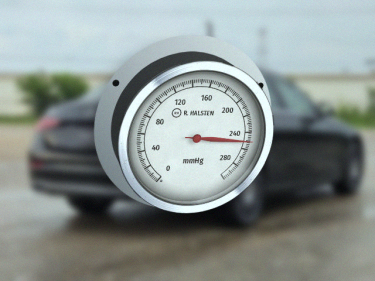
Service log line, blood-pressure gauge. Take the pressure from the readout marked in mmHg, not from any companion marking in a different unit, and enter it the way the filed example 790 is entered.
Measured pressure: 250
